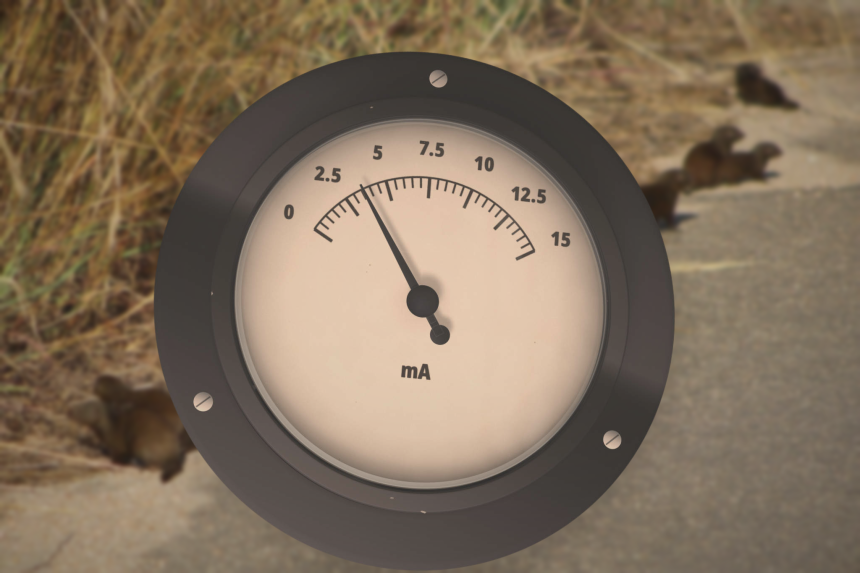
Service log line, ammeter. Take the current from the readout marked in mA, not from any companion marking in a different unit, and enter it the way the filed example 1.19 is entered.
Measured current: 3.5
